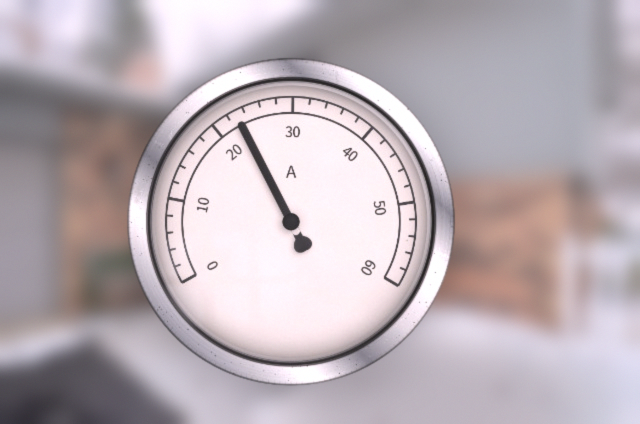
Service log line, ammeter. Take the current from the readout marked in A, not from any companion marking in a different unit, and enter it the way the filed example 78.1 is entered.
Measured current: 23
